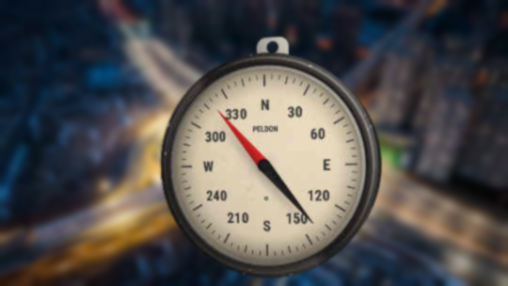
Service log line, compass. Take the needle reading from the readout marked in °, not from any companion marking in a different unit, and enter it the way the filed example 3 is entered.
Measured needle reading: 320
